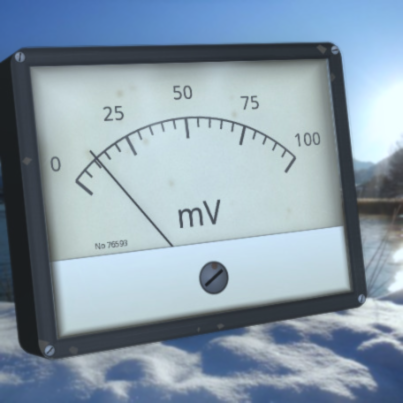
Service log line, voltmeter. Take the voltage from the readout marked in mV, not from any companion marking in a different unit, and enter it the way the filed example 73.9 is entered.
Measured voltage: 10
